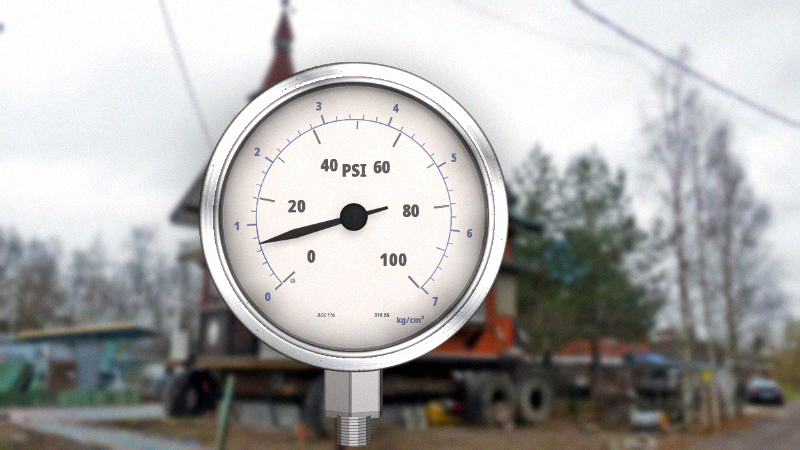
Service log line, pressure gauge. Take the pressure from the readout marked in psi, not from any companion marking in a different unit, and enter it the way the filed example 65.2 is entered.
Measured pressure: 10
